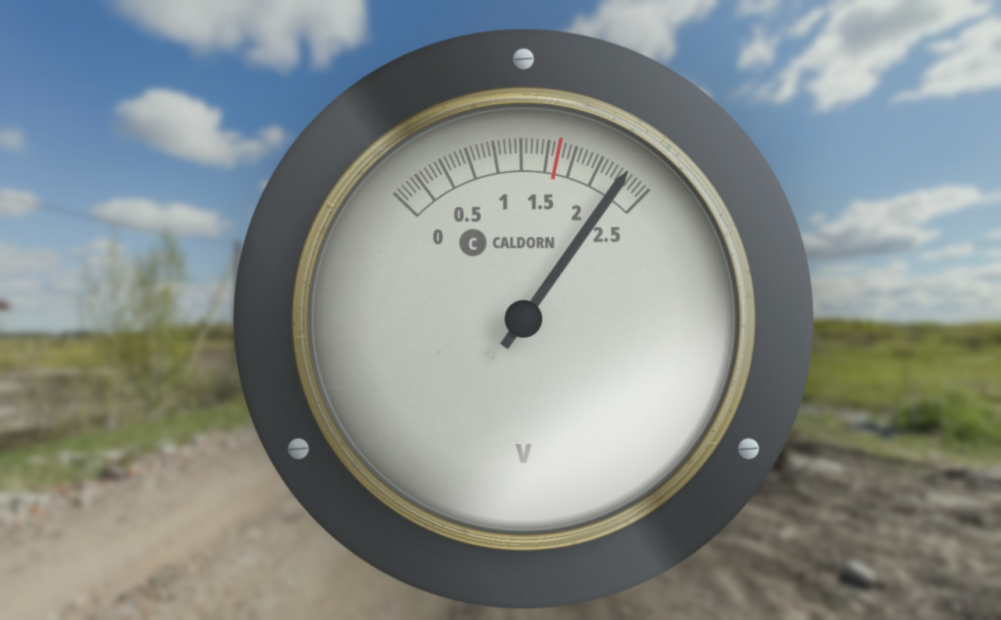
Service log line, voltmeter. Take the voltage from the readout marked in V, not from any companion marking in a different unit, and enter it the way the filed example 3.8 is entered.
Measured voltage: 2.25
